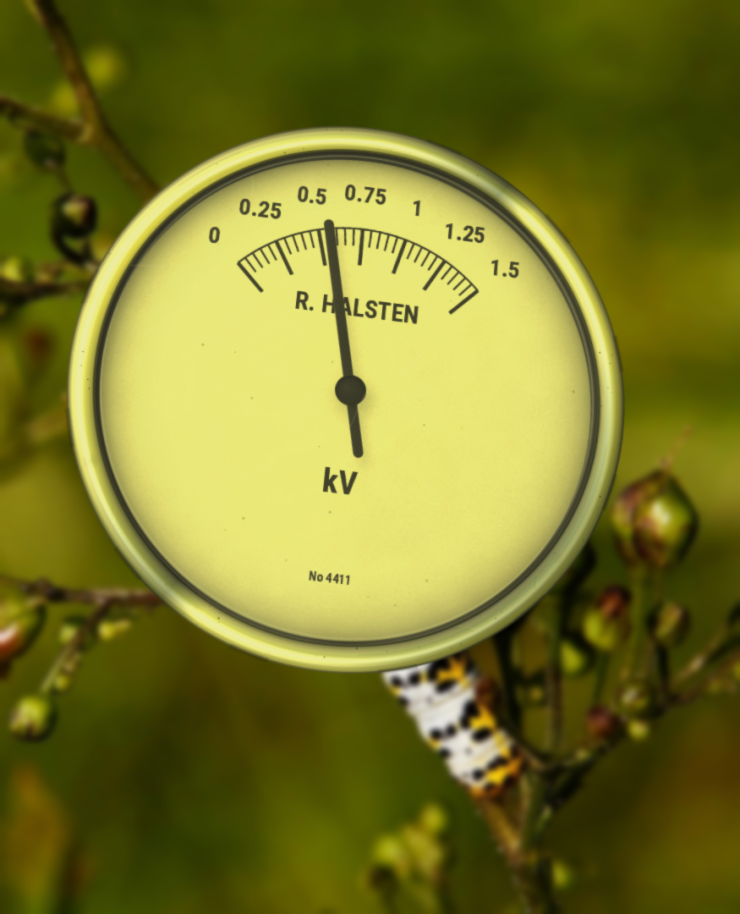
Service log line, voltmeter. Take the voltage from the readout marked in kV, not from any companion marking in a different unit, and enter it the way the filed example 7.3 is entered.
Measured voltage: 0.55
